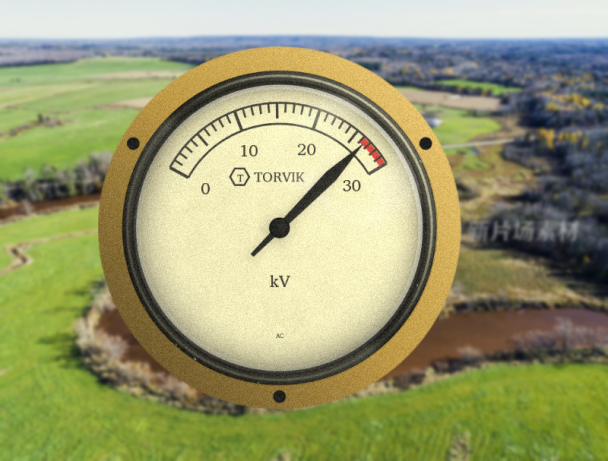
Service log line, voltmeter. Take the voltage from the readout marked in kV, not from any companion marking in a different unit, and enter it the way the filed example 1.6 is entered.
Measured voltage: 26.5
